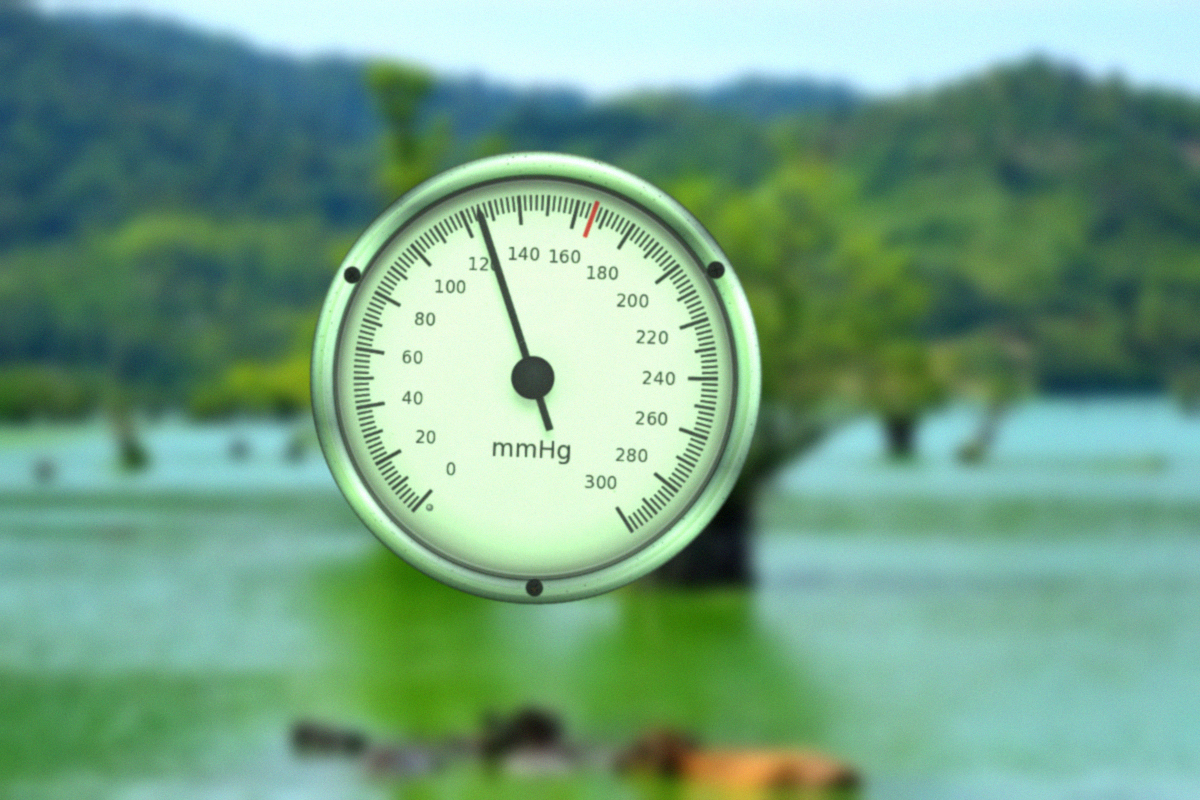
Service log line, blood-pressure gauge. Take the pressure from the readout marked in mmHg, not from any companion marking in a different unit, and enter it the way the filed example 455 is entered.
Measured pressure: 126
